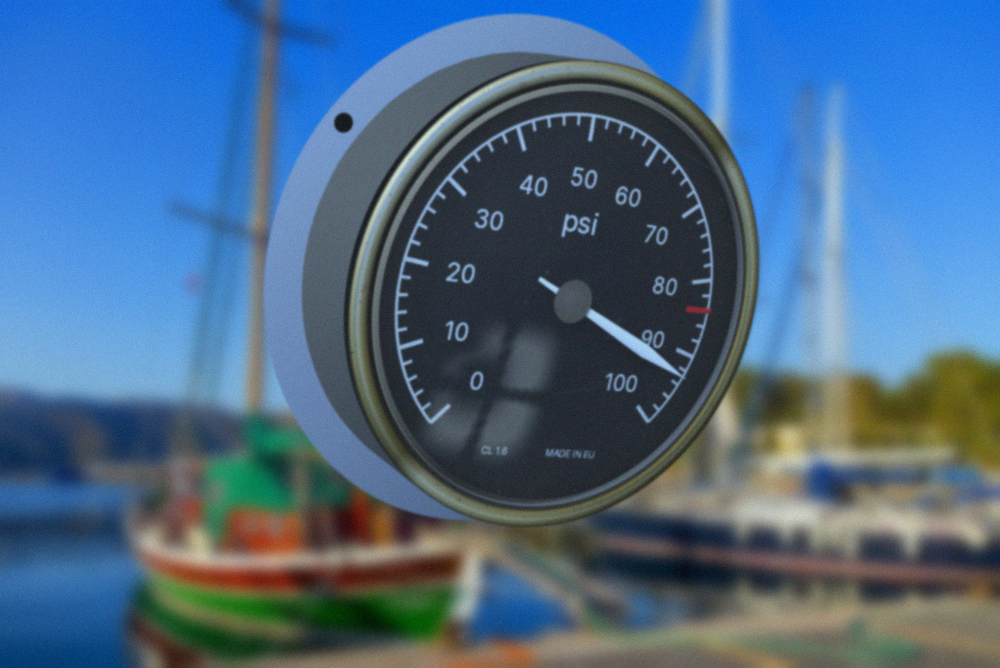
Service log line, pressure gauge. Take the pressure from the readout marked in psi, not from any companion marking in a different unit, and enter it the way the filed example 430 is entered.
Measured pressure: 93
